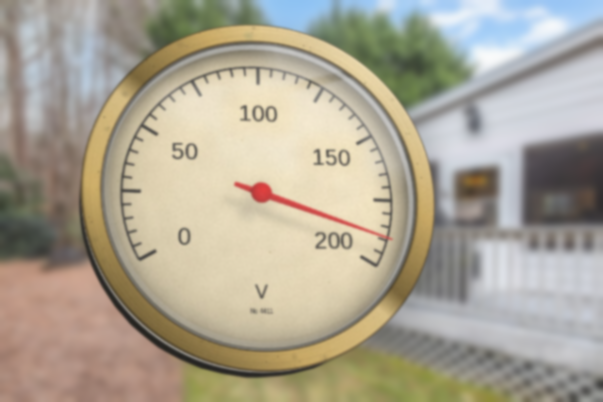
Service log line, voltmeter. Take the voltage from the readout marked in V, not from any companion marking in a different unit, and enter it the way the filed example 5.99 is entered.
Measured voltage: 190
